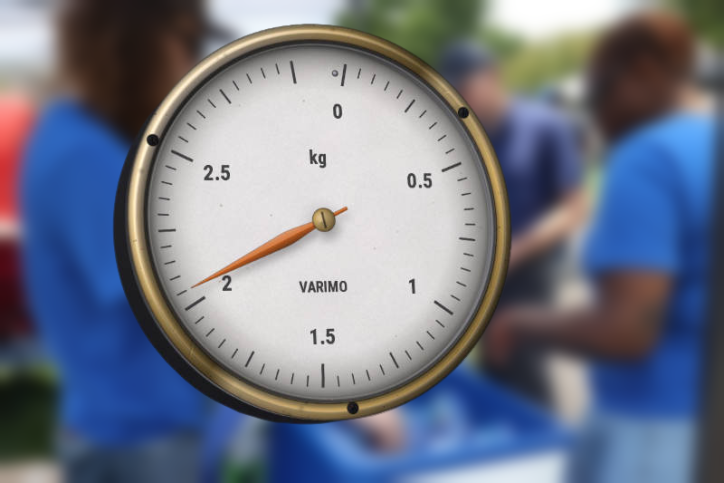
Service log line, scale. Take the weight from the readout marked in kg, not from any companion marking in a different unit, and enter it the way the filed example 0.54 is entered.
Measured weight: 2.05
